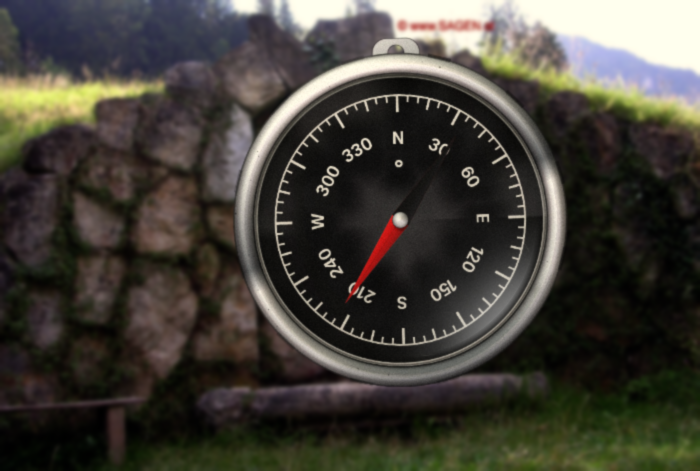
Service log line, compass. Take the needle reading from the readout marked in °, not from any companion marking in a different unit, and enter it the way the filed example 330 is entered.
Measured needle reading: 215
